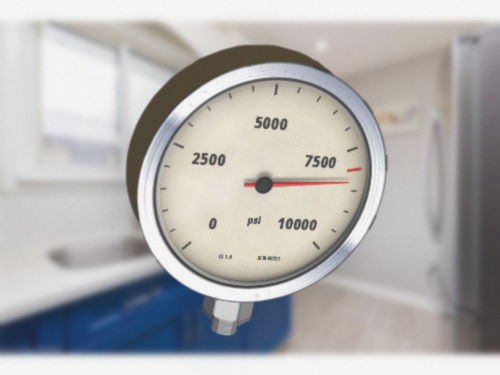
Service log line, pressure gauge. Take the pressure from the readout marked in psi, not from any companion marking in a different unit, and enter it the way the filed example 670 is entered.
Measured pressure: 8250
